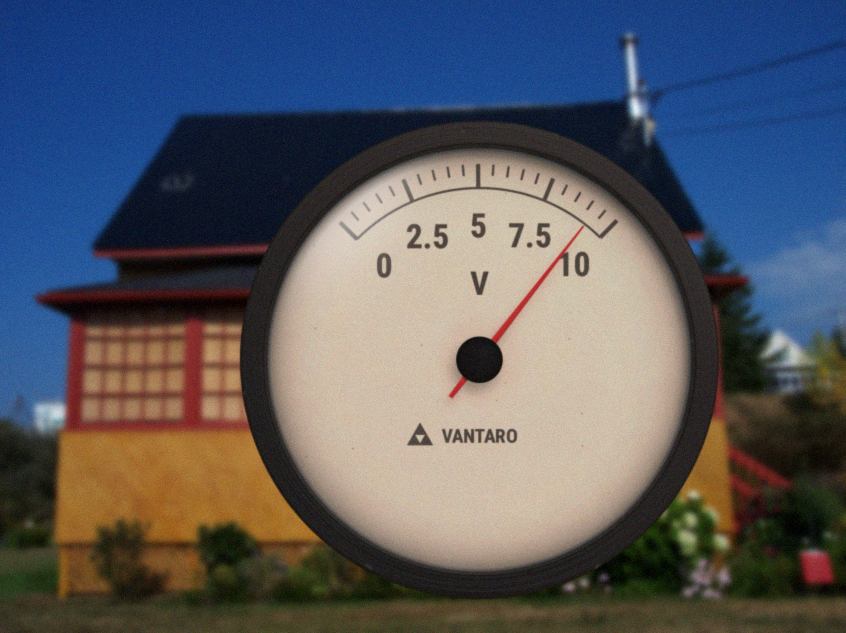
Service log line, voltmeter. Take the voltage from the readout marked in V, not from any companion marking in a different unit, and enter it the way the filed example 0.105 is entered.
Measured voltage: 9.25
